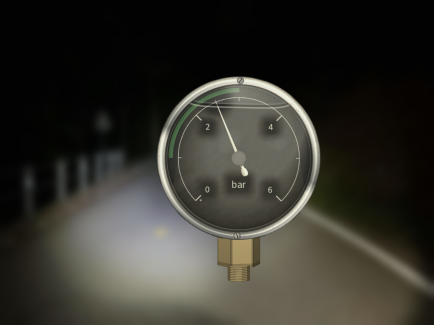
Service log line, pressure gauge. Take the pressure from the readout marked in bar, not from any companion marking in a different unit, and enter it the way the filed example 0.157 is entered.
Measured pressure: 2.5
